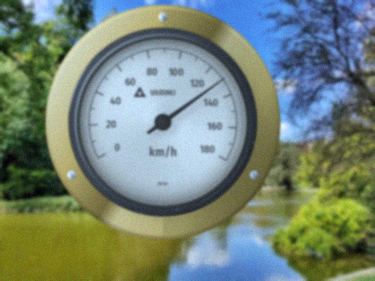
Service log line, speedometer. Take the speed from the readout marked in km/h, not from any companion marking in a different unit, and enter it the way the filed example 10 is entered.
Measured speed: 130
